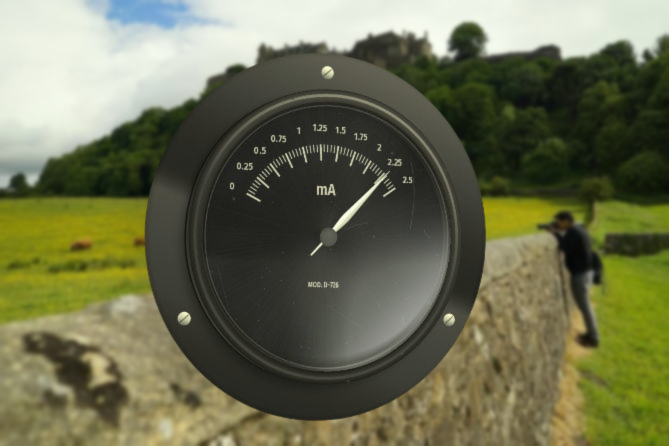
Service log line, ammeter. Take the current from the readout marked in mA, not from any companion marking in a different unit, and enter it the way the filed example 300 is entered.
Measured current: 2.25
